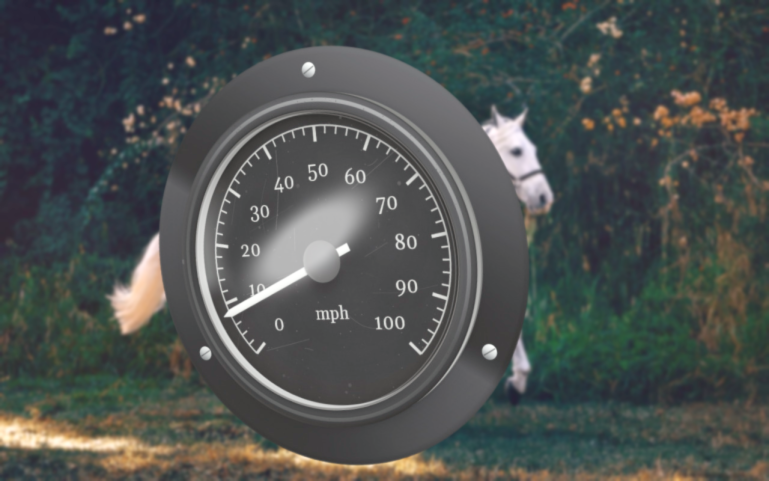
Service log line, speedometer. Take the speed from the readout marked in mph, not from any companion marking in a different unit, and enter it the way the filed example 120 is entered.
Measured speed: 8
